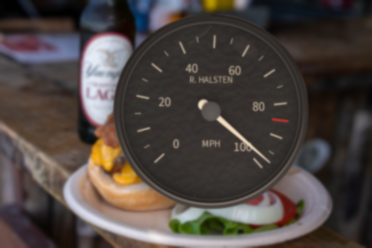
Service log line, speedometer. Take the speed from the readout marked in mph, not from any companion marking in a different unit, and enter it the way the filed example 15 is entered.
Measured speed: 97.5
